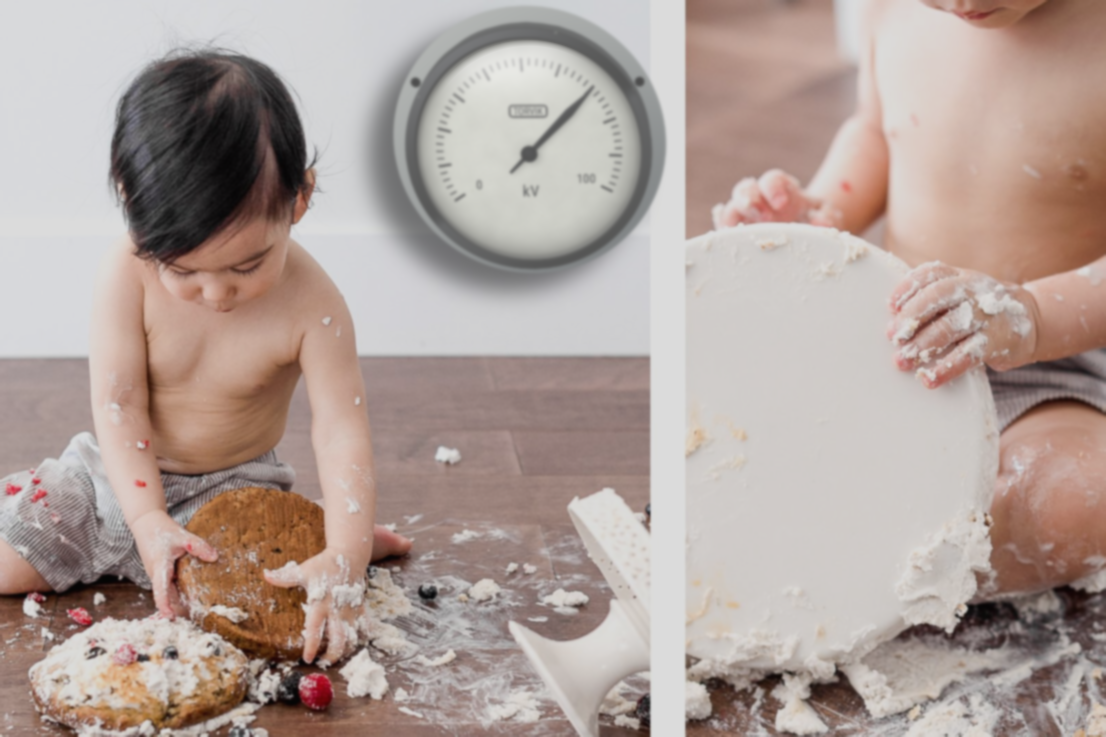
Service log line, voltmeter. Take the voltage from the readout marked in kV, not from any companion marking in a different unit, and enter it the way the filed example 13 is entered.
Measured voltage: 70
